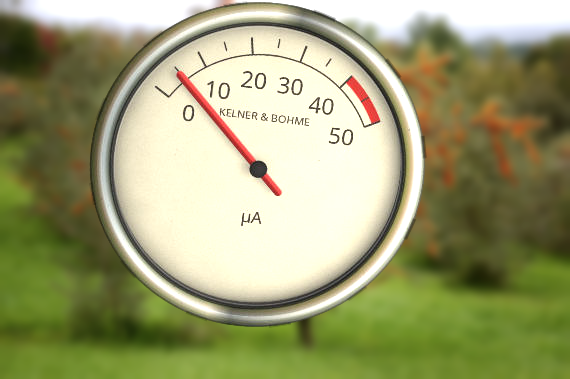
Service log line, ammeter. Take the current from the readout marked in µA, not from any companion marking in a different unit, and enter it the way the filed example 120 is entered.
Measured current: 5
